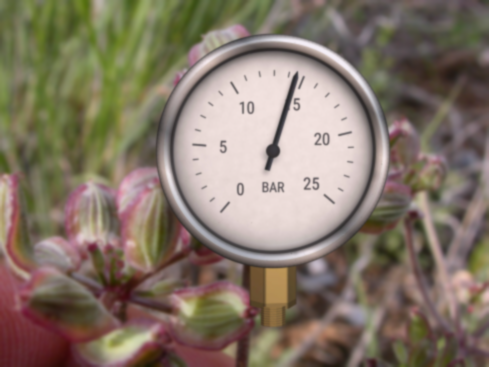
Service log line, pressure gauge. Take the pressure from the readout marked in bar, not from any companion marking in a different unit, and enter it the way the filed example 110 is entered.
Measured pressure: 14.5
